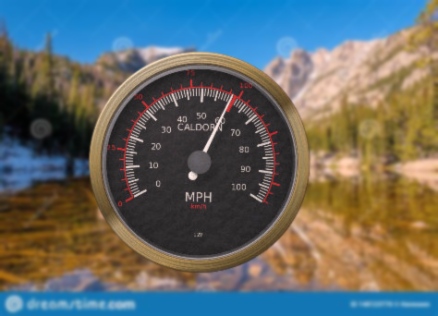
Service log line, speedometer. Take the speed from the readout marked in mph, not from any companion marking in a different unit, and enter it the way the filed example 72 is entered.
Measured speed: 60
